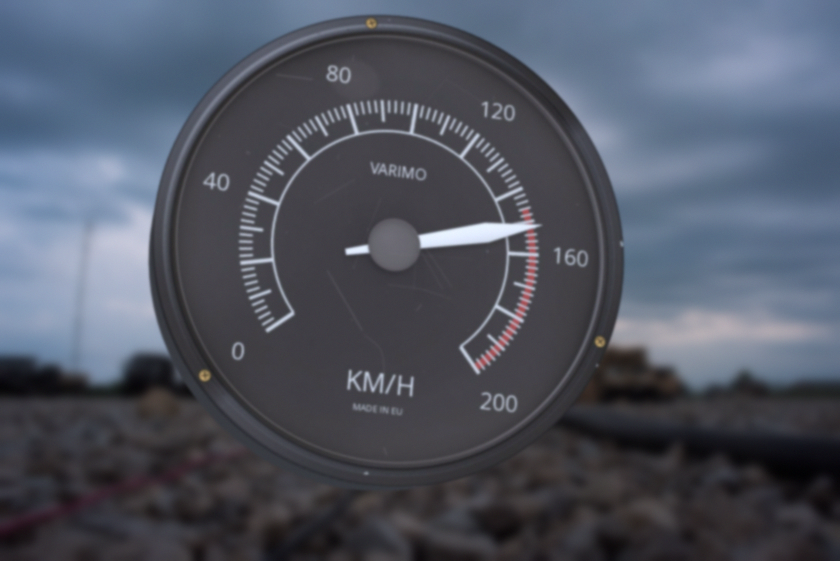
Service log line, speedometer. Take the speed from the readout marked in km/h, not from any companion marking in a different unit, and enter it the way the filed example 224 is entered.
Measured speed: 152
